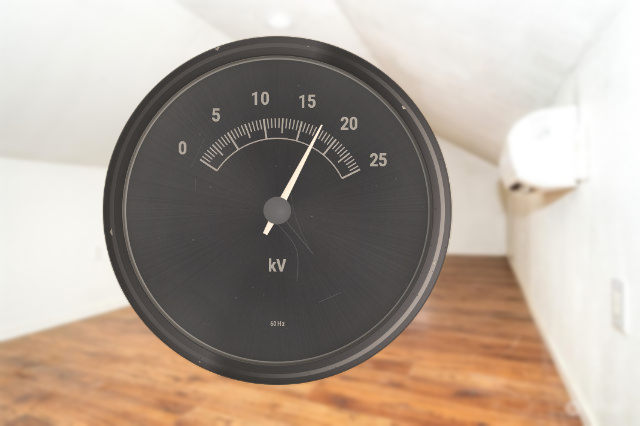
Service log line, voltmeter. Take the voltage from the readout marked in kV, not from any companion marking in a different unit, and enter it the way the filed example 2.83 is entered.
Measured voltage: 17.5
